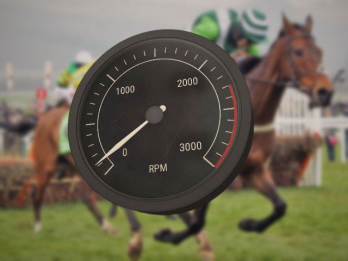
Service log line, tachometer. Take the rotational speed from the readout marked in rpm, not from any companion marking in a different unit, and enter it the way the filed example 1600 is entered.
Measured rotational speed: 100
